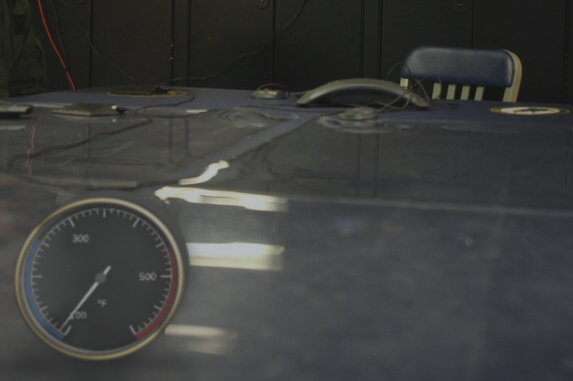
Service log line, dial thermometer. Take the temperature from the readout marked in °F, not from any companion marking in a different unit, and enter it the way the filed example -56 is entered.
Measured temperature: 110
